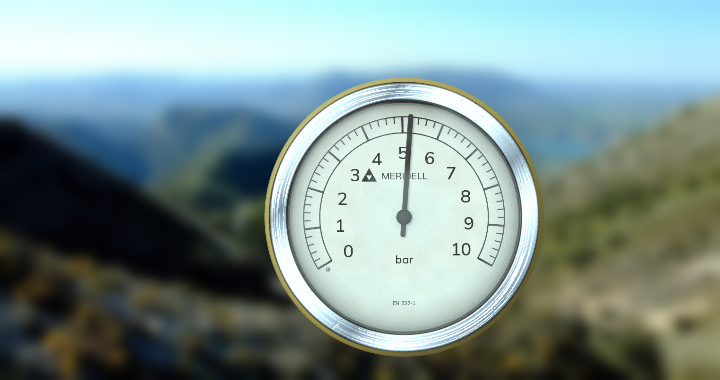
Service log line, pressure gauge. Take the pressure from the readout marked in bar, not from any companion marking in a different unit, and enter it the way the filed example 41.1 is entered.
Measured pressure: 5.2
